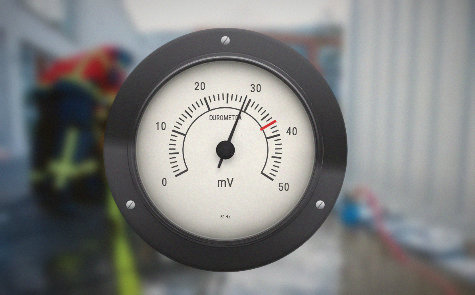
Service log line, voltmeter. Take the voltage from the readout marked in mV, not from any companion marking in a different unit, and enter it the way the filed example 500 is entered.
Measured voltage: 29
